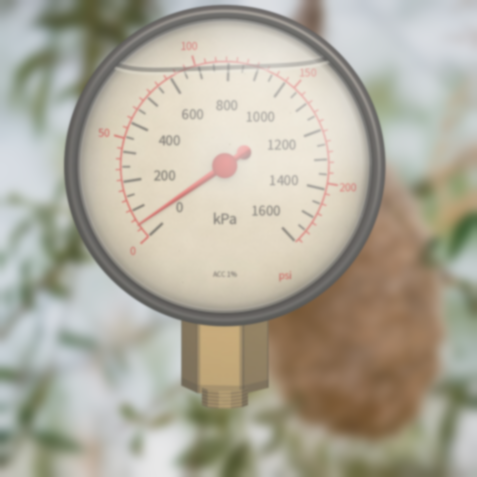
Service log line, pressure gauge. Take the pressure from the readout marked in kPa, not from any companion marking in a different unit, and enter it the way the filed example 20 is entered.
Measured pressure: 50
